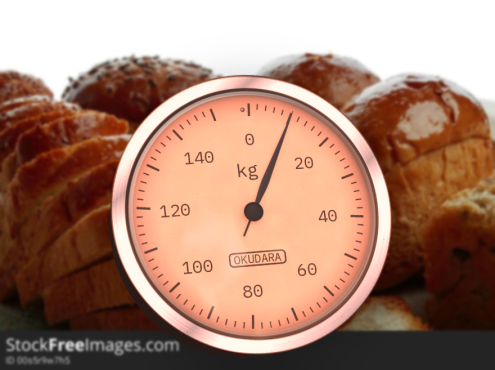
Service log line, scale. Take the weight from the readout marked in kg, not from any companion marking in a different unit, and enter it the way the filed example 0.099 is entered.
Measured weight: 10
